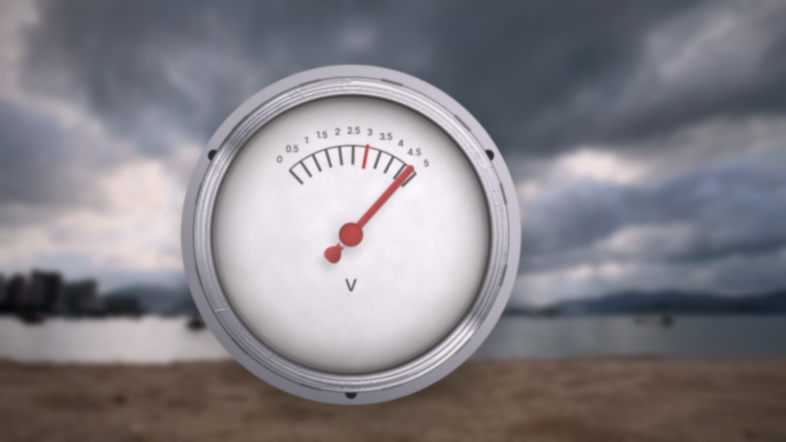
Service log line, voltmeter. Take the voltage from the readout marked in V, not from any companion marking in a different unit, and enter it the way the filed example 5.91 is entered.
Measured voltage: 4.75
